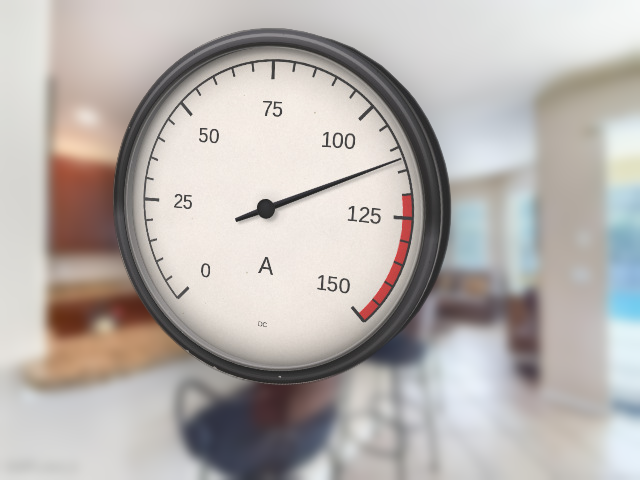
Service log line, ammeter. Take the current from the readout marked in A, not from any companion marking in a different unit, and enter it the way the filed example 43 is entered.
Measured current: 112.5
